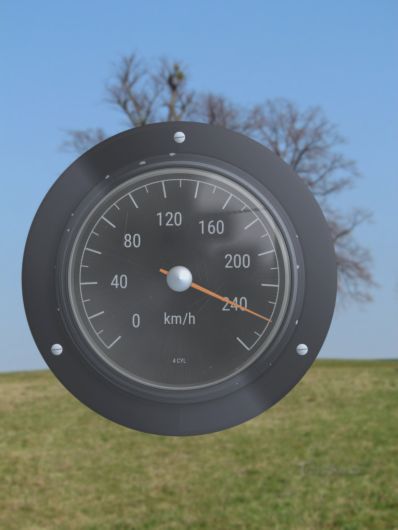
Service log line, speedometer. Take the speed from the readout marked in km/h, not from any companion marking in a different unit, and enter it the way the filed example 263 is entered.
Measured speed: 240
